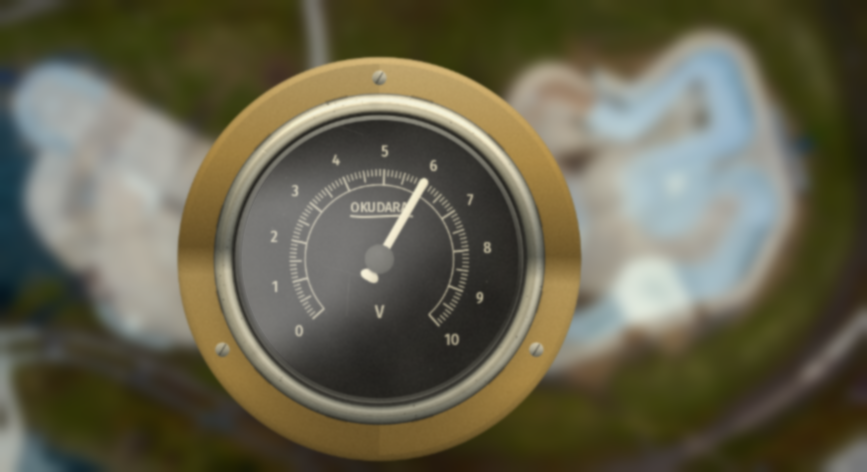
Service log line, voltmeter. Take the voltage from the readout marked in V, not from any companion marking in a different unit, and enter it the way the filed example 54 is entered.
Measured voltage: 6
